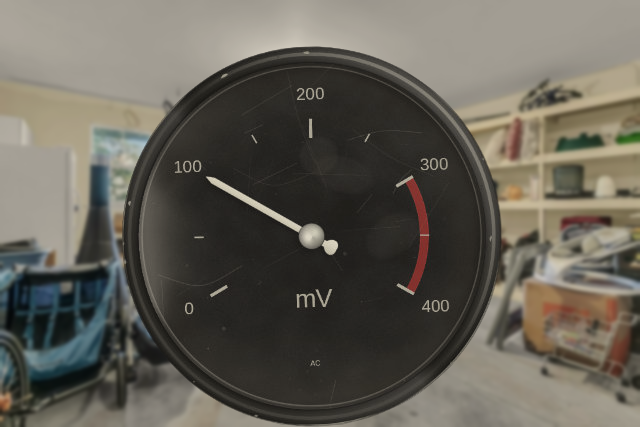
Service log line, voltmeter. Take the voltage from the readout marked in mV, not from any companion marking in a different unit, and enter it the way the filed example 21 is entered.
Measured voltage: 100
